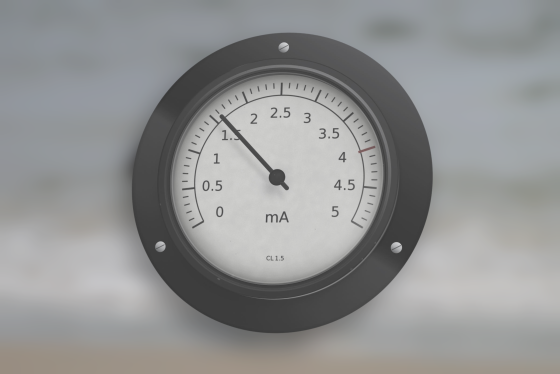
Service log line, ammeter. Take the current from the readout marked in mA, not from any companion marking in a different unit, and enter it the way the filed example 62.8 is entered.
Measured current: 1.6
